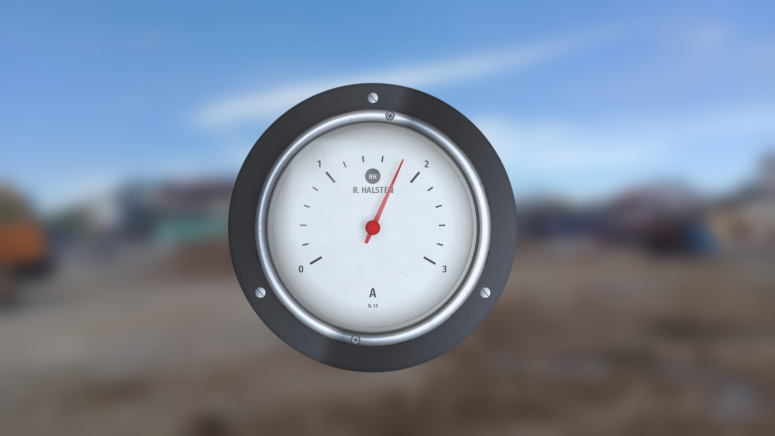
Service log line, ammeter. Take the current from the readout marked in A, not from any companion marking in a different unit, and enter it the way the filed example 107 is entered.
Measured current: 1.8
